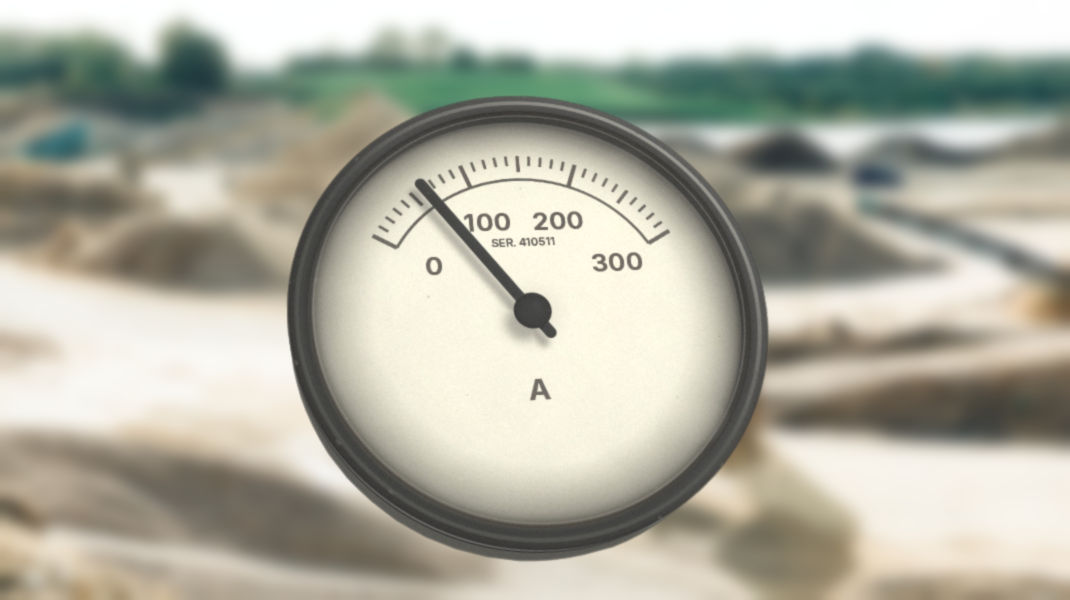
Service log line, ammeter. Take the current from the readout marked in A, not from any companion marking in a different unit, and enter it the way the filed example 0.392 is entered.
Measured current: 60
